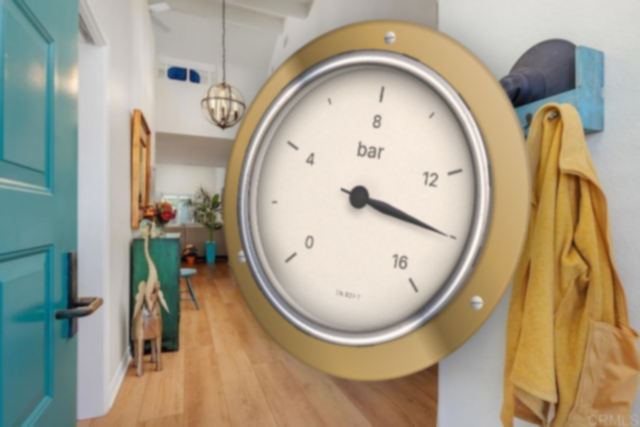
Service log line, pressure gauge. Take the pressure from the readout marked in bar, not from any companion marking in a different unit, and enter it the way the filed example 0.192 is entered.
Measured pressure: 14
